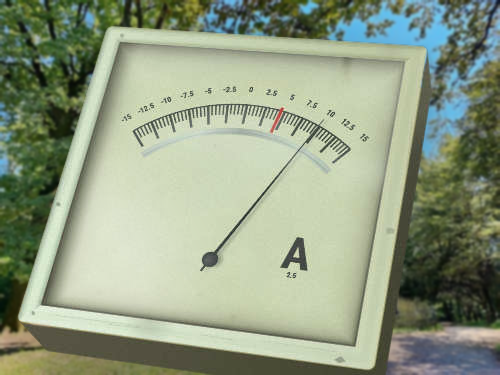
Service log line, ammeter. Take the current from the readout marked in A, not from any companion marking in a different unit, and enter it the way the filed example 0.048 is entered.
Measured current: 10
